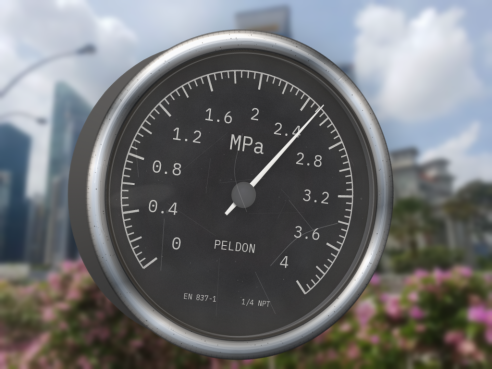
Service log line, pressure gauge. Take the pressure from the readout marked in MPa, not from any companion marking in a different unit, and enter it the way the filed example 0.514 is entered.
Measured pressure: 2.5
